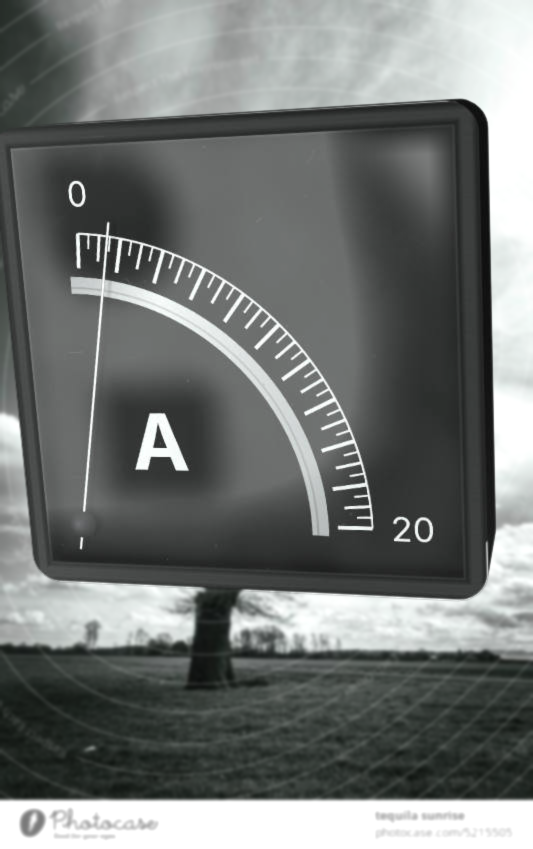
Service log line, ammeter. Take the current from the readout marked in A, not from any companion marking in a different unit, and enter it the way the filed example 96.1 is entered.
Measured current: 1.5
